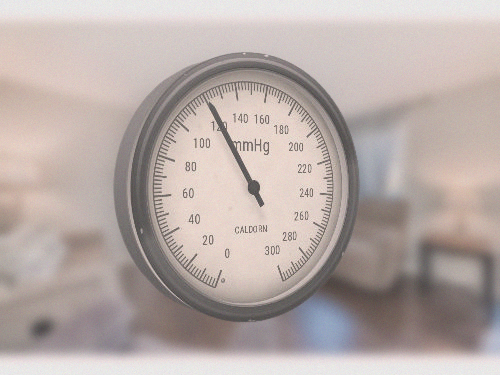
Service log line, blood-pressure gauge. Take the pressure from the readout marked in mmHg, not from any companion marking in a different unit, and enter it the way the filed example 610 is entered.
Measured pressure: 120
